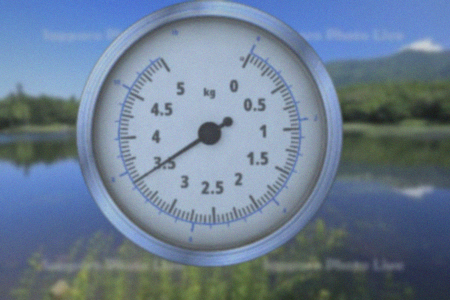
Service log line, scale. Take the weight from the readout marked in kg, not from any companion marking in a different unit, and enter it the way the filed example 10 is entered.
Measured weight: 3.5
